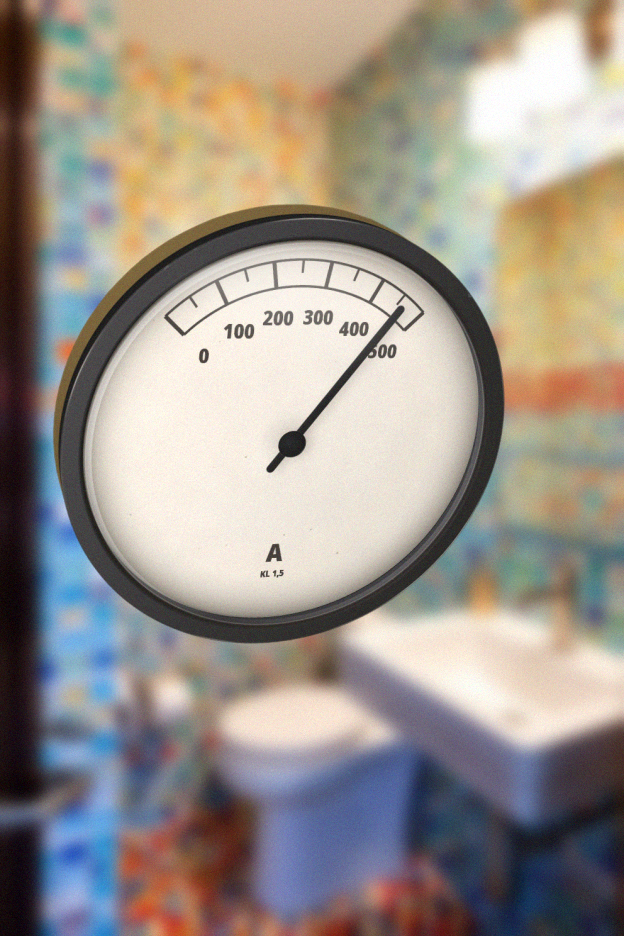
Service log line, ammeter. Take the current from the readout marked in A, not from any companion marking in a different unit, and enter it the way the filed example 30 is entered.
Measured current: 450
